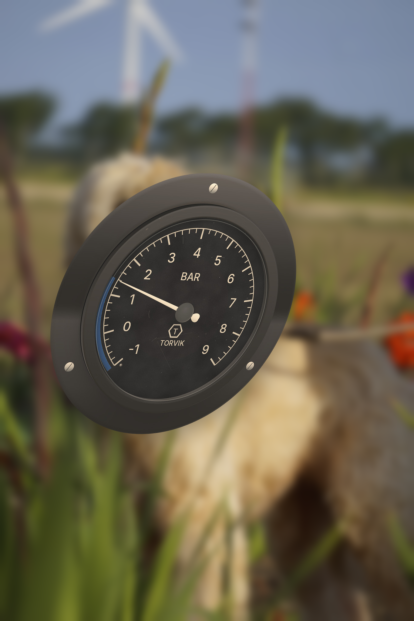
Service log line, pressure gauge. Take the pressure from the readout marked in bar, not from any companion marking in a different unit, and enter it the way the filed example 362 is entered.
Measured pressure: 1.4
